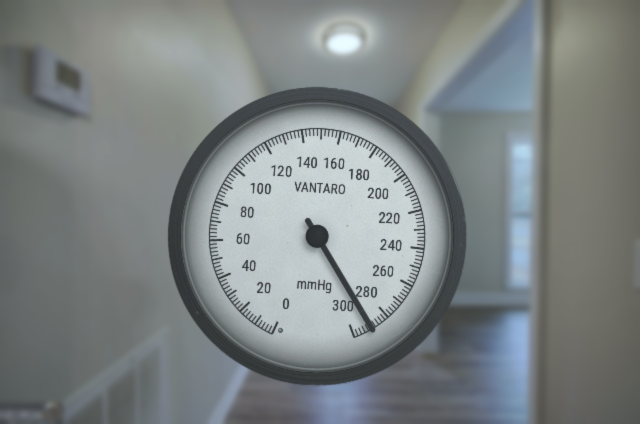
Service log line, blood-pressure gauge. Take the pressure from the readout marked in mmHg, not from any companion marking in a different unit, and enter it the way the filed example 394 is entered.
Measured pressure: 290
